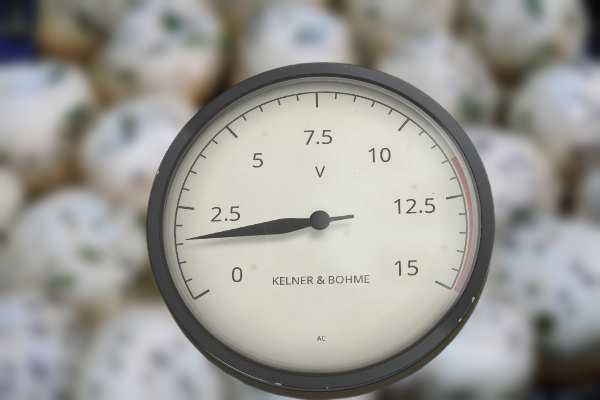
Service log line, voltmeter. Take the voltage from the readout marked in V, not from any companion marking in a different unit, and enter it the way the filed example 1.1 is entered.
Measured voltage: 1.5
